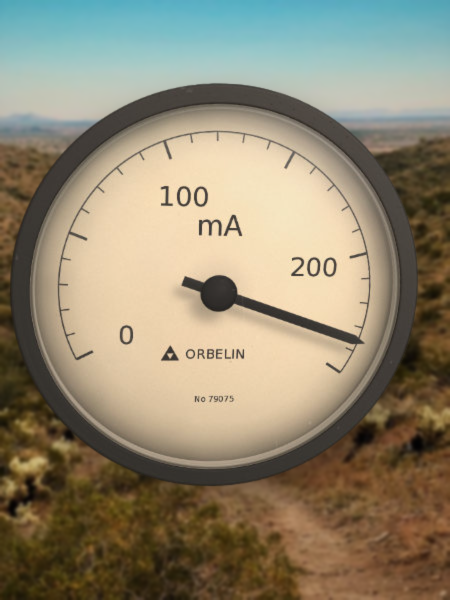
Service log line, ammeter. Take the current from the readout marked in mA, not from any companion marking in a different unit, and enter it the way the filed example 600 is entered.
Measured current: 235
